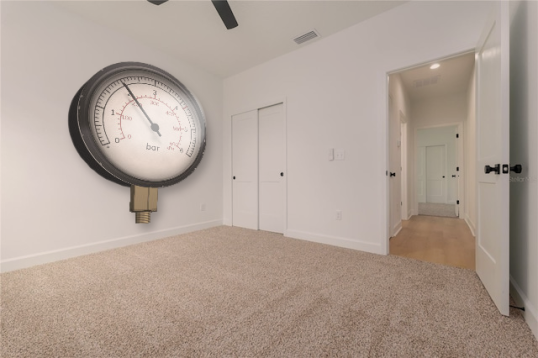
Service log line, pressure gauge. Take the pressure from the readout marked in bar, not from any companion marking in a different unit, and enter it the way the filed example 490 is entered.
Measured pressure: 2
